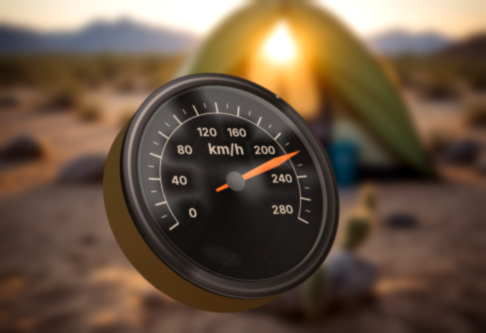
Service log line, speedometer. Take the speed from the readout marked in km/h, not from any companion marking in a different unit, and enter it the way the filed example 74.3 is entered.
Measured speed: 220
